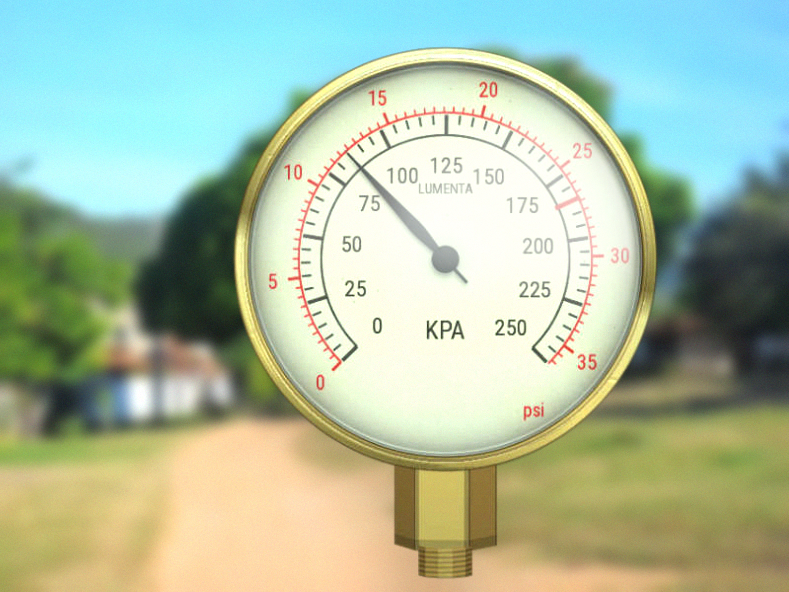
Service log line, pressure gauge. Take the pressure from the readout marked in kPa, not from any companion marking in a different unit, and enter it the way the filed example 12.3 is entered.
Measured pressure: 85
